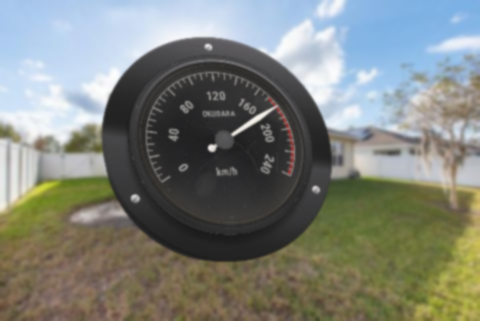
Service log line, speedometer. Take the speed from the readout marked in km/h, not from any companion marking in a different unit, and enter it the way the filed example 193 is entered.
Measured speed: 180
